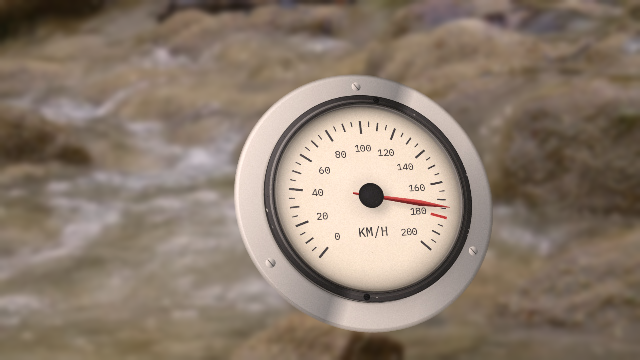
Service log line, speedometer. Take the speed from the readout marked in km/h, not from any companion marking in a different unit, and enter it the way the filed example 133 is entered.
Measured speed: 175
